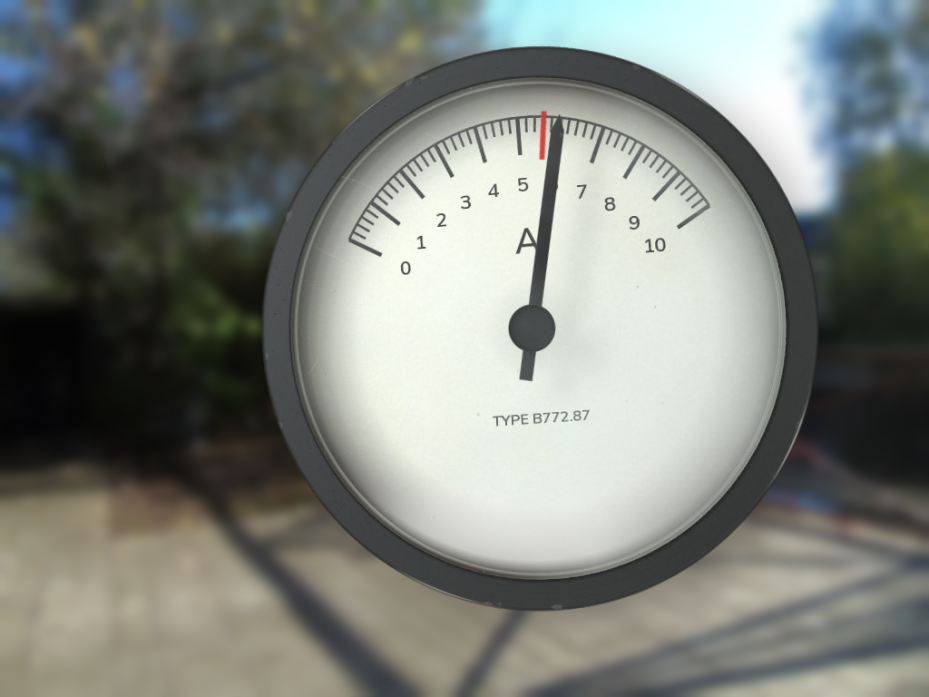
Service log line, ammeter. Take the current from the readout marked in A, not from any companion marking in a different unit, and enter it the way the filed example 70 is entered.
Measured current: 6
